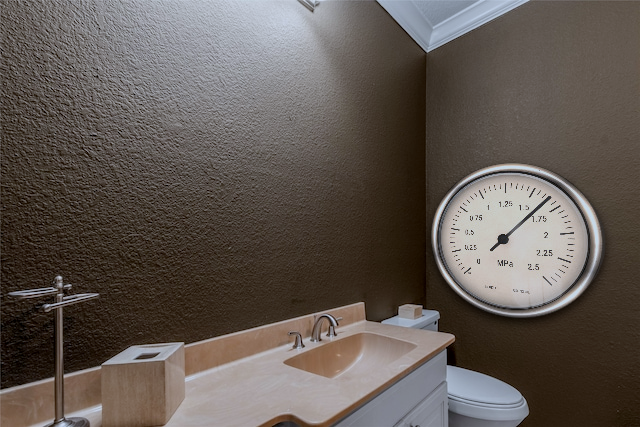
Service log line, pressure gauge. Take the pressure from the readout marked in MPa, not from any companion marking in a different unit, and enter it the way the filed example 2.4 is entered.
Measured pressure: 1.65
